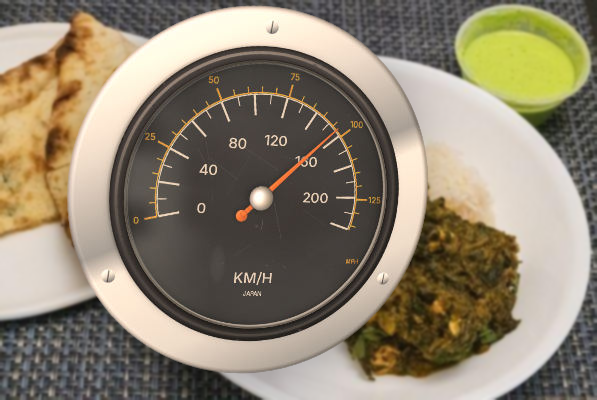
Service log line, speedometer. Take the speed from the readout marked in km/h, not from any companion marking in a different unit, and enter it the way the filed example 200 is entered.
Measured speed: 155
